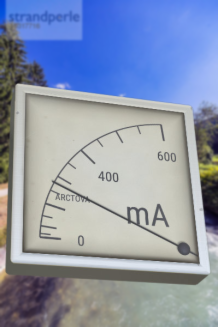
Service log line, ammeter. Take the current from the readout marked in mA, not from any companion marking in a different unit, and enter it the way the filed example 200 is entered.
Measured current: 275
